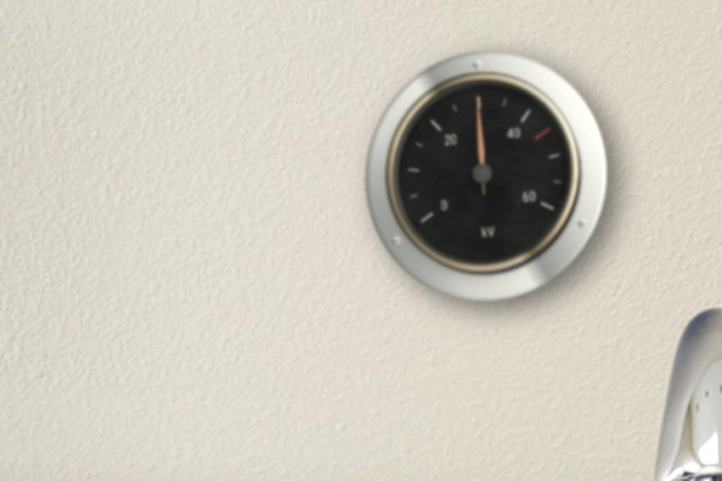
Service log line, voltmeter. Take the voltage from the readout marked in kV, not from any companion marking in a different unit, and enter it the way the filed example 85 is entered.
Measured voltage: 30
